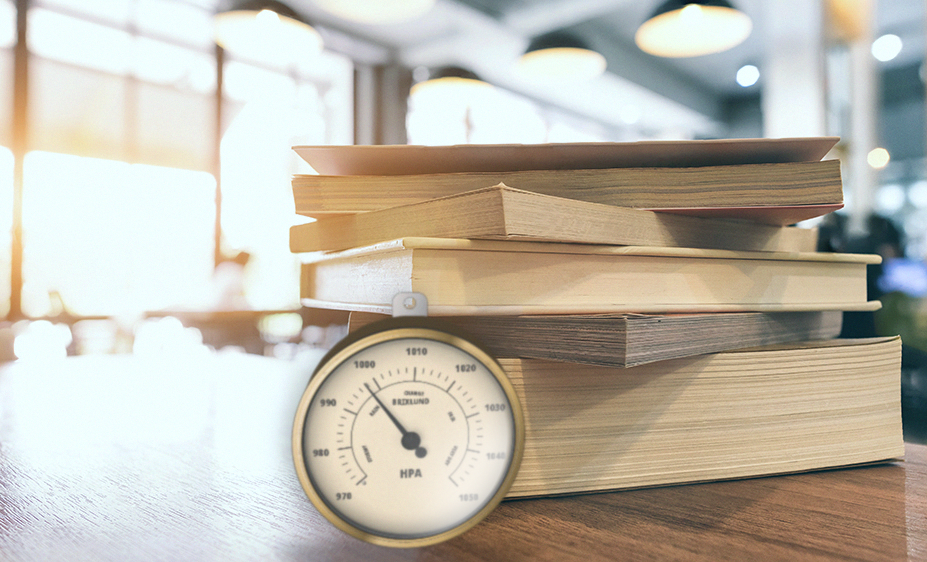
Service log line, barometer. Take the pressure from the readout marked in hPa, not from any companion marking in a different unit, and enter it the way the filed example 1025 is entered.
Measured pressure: 998
